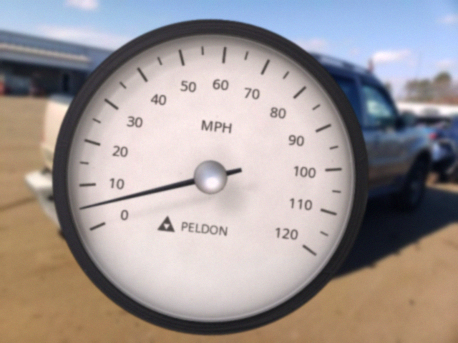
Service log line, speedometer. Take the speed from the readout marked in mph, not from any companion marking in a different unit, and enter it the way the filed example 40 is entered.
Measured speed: 5
